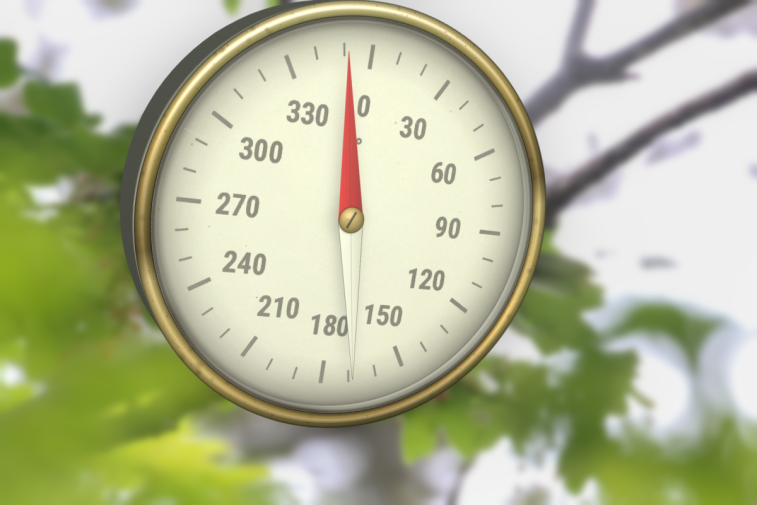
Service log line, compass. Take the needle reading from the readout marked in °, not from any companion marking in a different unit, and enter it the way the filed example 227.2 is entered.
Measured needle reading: 350
